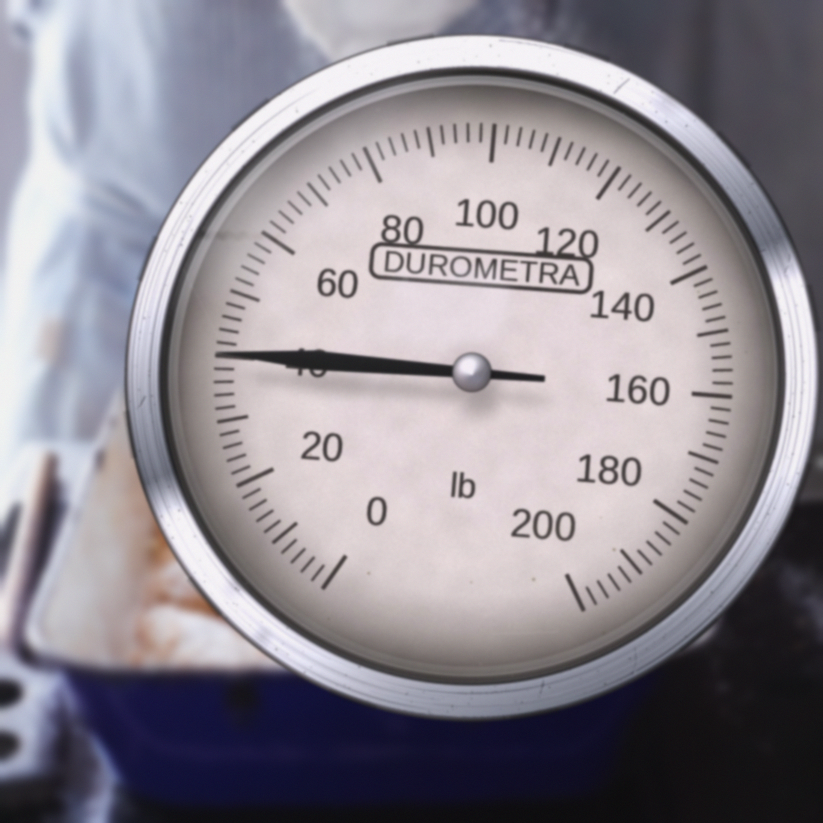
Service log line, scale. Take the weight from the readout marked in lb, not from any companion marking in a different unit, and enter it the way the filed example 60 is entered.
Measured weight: 40
